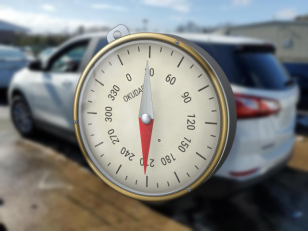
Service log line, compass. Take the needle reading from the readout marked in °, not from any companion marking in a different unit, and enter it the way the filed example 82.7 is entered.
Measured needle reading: 210
